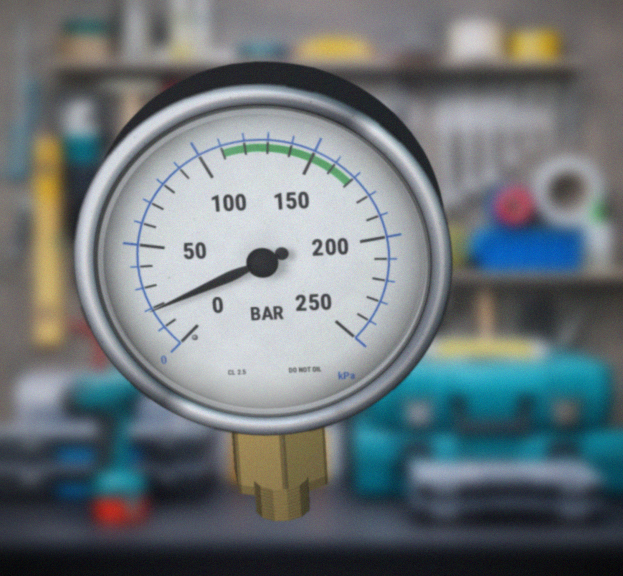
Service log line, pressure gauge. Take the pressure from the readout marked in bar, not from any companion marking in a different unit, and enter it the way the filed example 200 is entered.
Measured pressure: 20
